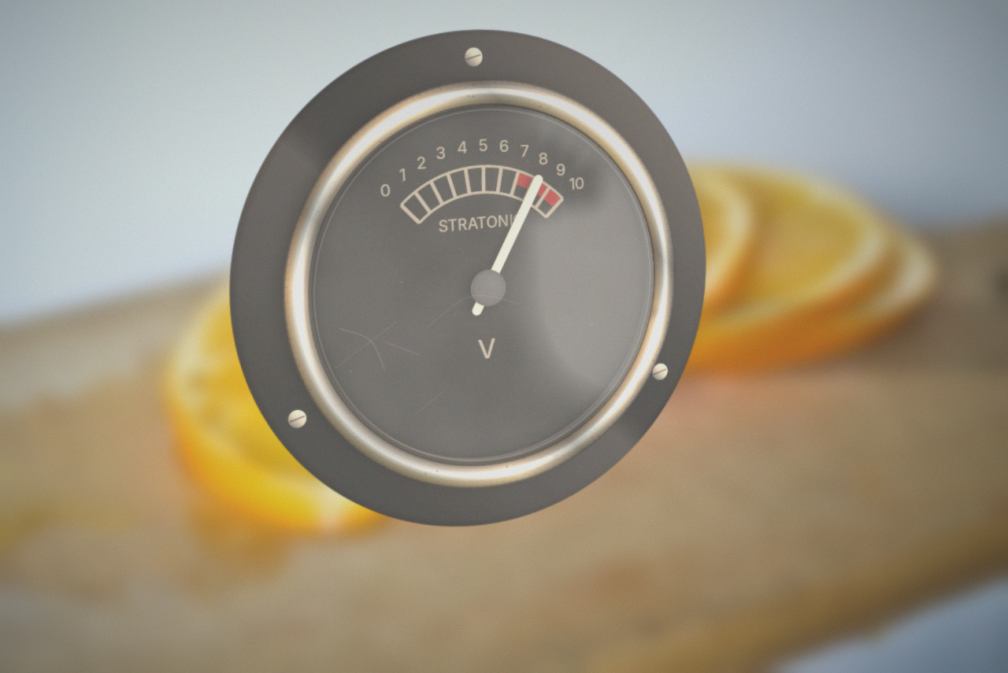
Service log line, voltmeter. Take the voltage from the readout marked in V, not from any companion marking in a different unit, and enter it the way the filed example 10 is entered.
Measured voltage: 8
